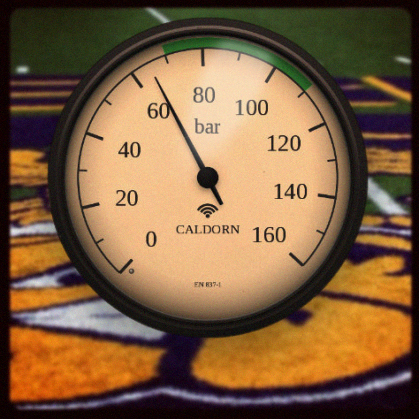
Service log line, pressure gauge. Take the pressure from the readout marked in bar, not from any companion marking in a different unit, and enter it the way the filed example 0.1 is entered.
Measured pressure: 65
